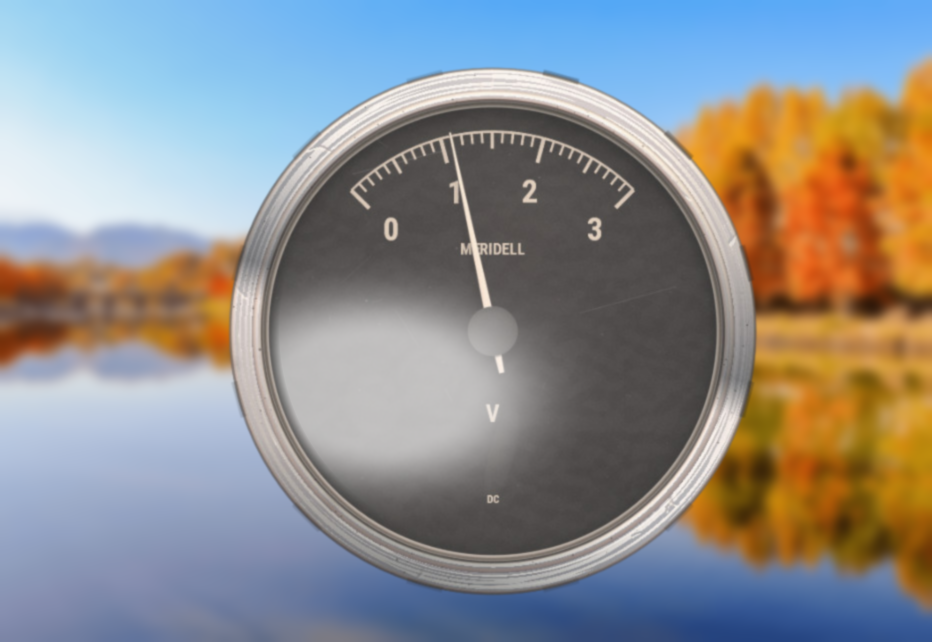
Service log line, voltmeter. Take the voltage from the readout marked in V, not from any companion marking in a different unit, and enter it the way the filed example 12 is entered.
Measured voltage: 1.1
